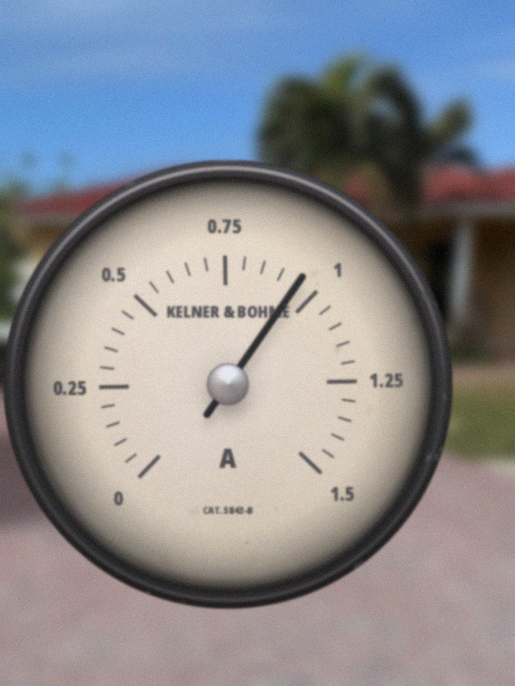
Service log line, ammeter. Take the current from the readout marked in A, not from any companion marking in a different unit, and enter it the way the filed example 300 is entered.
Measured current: 0.95
